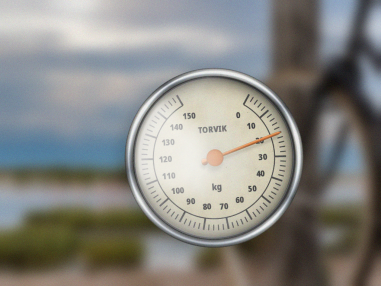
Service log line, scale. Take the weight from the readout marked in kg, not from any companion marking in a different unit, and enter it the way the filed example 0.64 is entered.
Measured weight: 20
